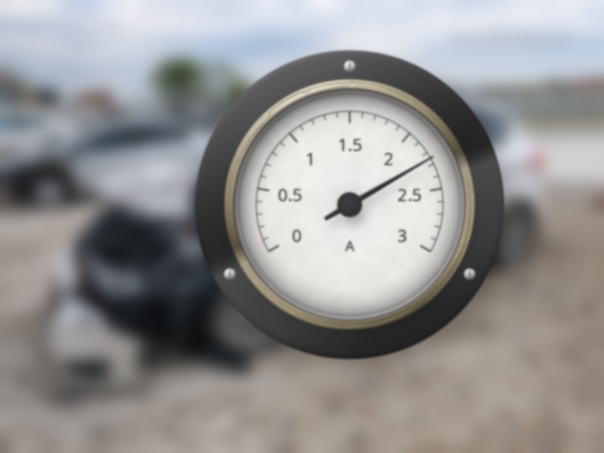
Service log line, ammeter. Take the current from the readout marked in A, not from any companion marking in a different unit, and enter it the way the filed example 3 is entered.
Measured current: 2.25
